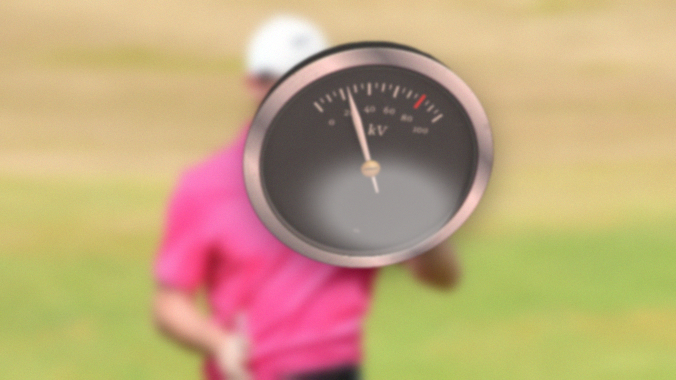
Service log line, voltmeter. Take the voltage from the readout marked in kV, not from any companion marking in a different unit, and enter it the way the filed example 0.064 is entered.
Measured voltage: 25
